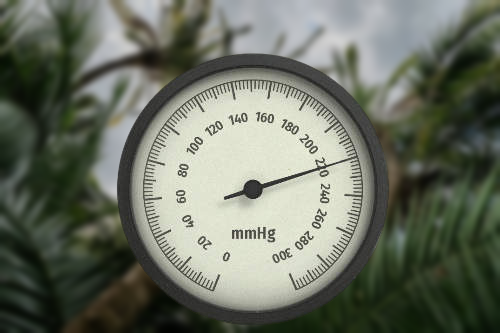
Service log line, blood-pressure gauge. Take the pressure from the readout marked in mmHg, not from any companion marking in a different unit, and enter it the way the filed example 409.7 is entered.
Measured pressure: 220
